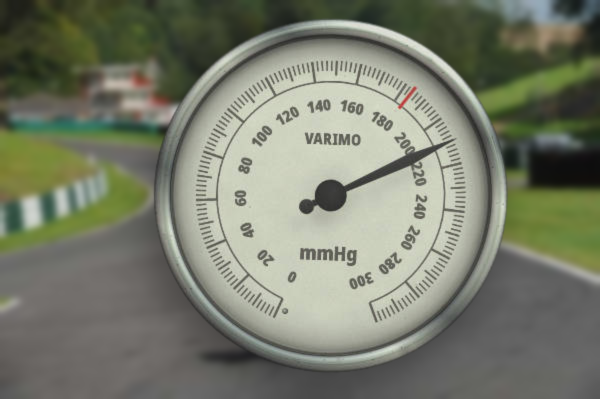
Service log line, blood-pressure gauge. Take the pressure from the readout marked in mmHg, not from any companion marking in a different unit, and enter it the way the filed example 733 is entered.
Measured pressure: 210
